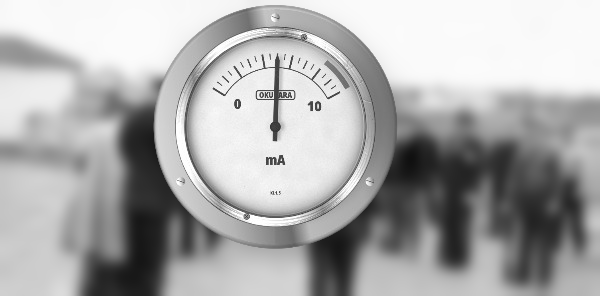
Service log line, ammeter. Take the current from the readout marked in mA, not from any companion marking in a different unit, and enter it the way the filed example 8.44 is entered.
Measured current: 5
